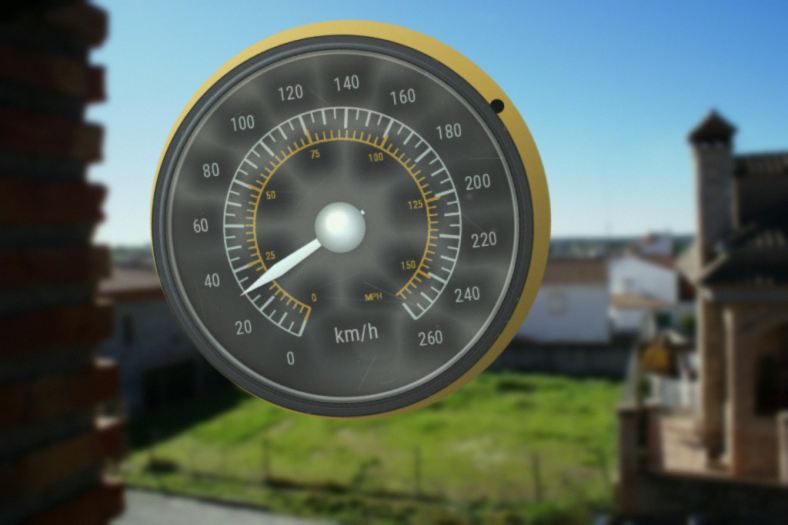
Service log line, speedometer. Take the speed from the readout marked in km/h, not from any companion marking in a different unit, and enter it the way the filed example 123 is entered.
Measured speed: 30
